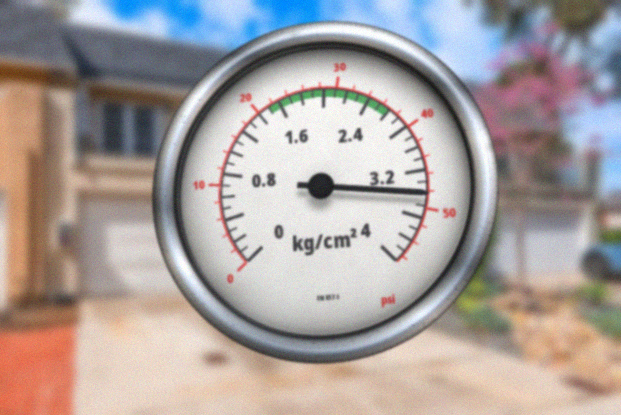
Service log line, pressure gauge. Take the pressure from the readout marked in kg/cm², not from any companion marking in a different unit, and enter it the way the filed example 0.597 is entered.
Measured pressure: 3.4
